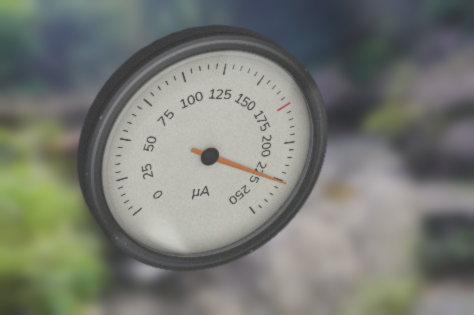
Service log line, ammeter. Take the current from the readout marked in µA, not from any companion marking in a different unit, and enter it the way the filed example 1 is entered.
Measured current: 225
